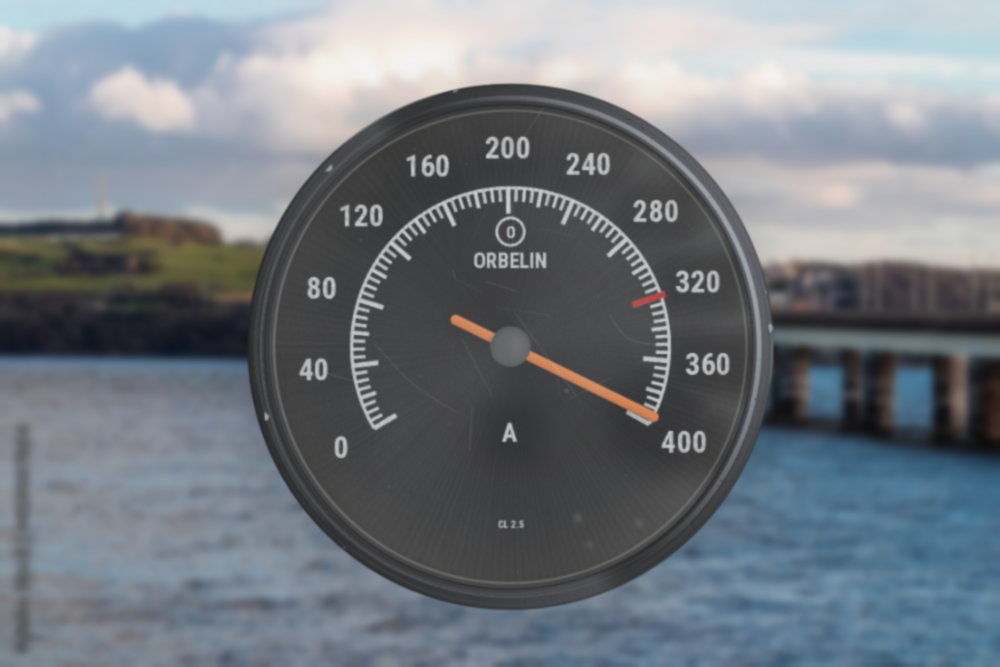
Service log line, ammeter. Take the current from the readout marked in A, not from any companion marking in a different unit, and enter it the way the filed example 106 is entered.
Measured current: 395
